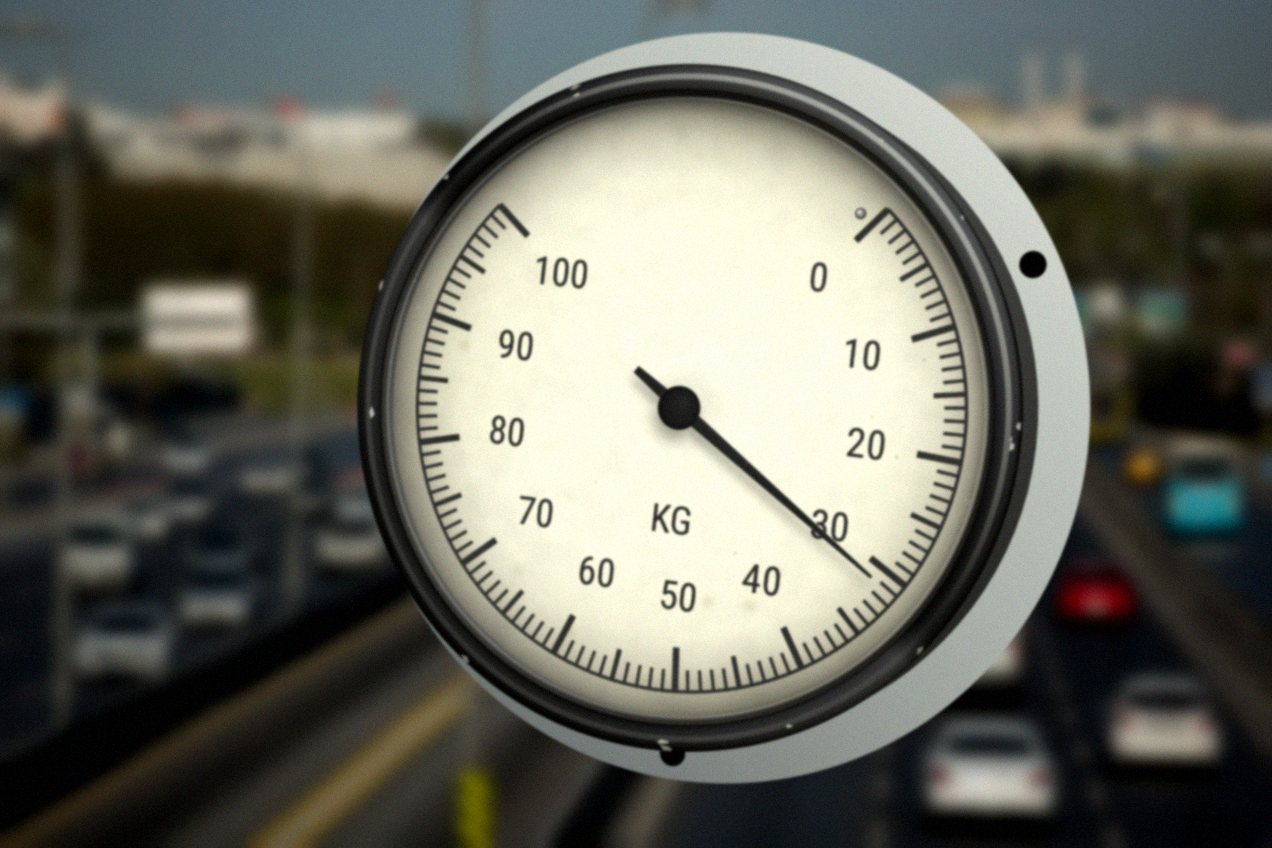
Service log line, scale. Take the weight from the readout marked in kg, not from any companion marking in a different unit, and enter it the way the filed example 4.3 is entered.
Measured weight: 31
